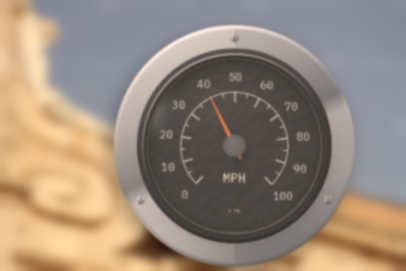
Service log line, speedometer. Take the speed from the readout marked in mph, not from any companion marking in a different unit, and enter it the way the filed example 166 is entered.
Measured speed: 40
